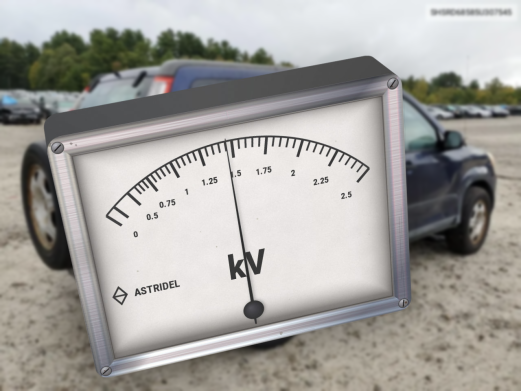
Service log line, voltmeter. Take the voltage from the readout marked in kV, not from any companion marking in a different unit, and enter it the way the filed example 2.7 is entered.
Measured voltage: 1.45
